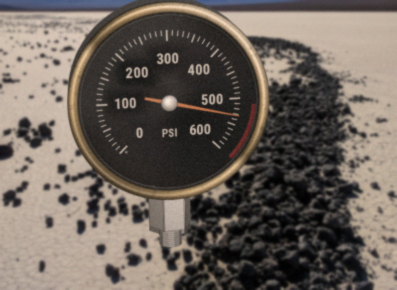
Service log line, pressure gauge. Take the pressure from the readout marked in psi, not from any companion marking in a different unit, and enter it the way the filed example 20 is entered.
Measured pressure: 530
